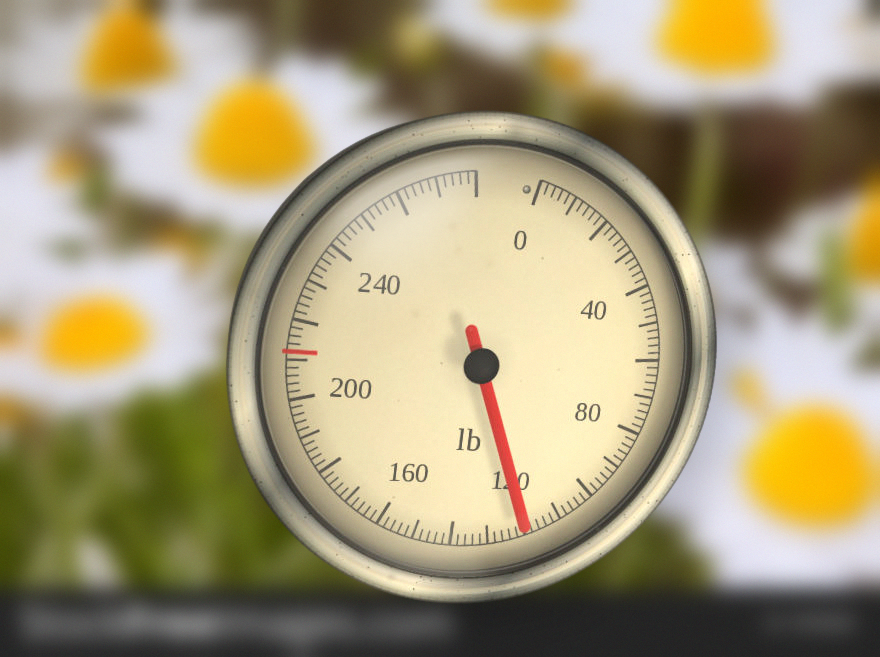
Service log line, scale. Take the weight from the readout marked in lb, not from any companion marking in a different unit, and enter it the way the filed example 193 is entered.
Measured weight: 120
